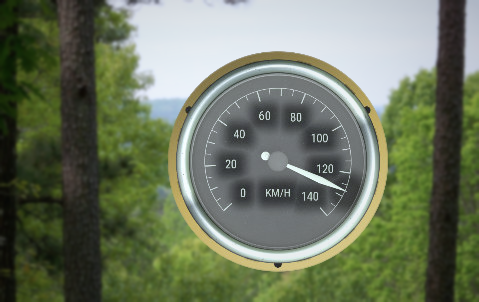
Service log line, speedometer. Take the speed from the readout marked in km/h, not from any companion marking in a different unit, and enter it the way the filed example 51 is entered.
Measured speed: 127.5
